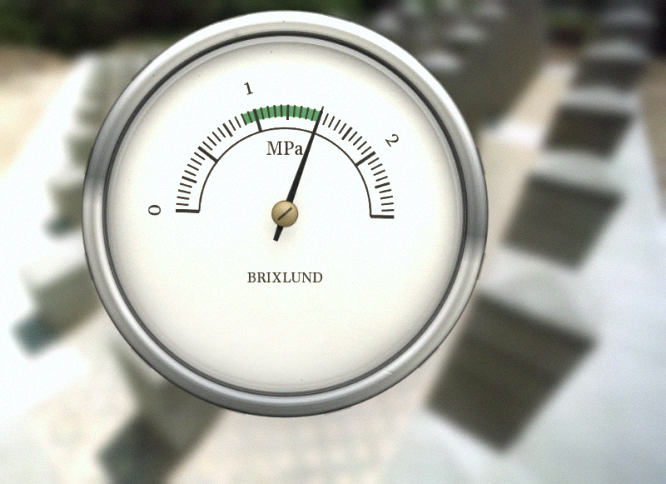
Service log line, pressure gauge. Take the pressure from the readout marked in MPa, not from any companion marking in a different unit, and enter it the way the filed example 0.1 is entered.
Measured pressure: 1.5
